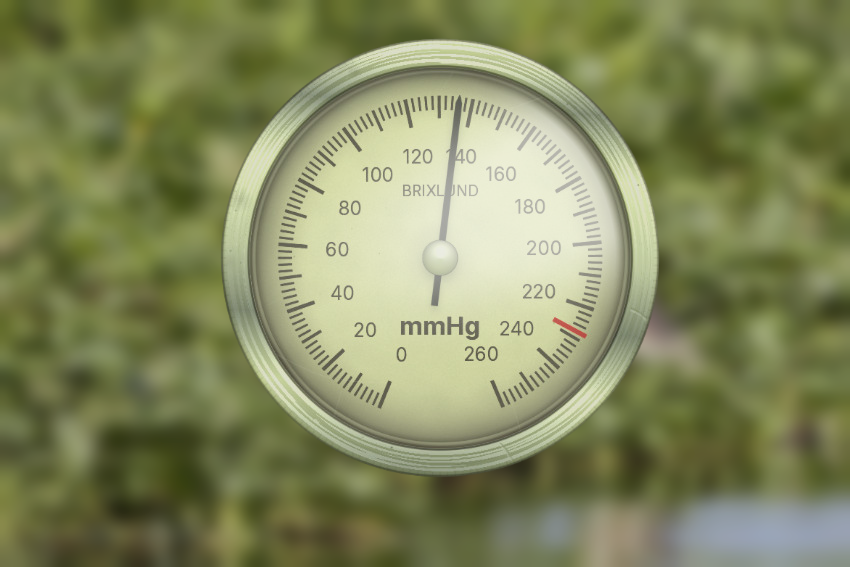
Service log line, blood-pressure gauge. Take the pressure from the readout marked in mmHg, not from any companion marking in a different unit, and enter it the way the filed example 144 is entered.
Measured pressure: 136
